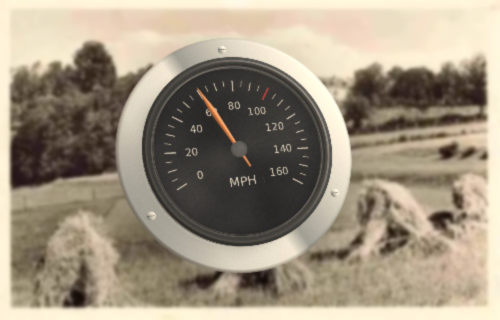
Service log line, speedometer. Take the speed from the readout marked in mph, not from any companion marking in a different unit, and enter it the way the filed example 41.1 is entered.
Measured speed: 60
